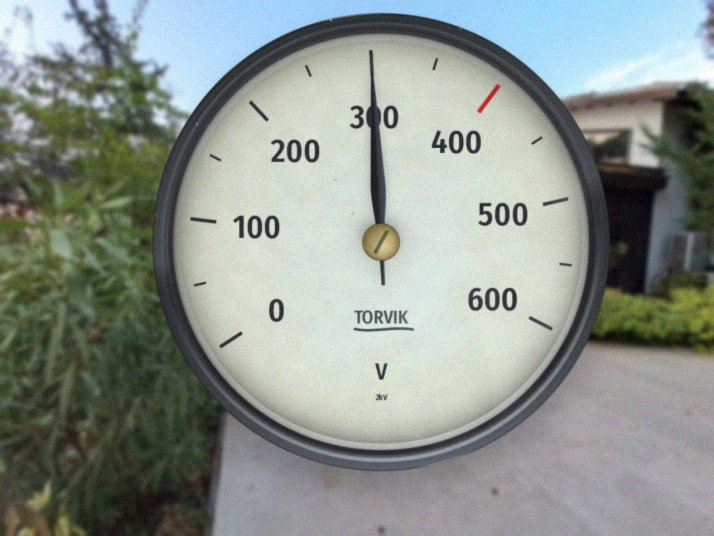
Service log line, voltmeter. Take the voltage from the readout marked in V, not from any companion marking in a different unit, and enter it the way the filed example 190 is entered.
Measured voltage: 300
